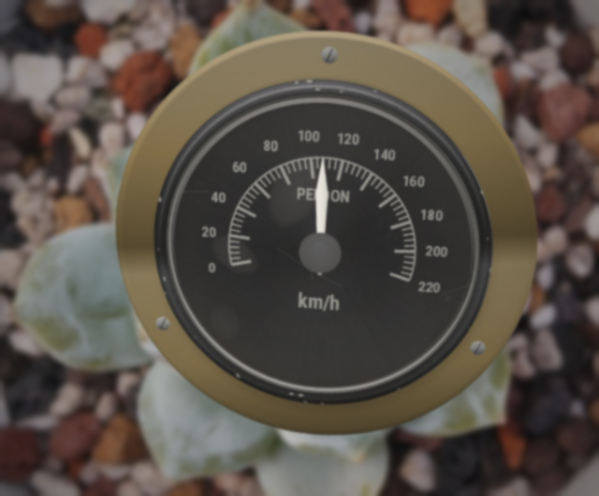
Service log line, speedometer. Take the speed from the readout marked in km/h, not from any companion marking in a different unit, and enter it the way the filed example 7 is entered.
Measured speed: 108
